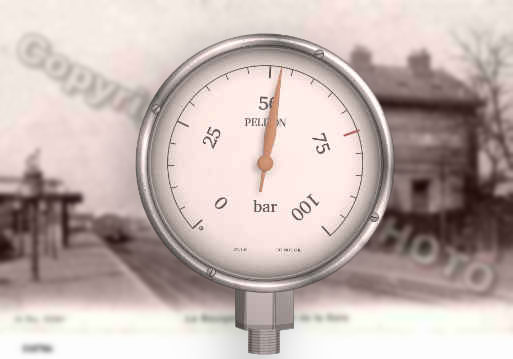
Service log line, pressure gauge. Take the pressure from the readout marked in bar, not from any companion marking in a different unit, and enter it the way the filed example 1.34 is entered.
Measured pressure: 52.5
